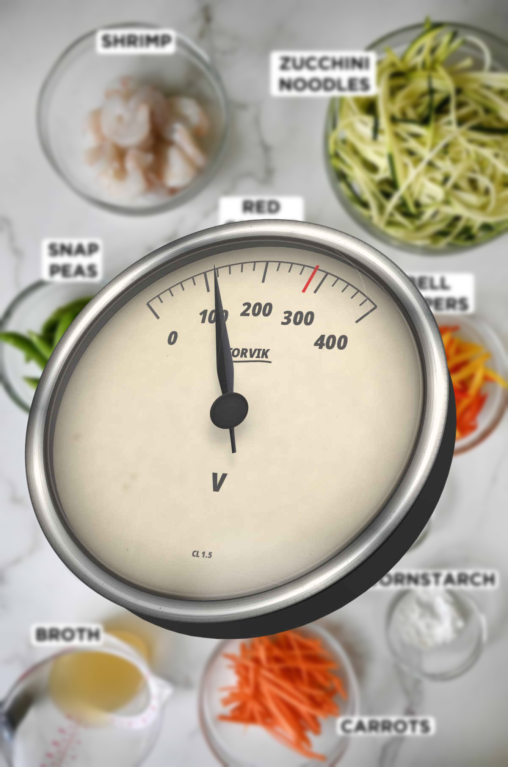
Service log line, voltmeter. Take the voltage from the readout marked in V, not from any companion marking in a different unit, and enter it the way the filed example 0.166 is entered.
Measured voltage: 120
